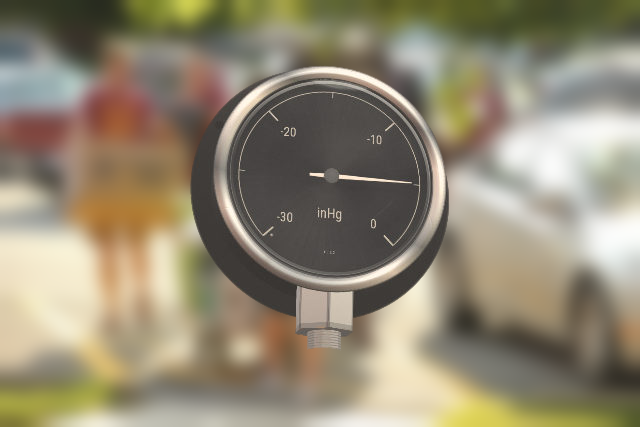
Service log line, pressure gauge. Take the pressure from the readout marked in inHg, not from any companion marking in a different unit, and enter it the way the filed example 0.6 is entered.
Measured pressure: -5
